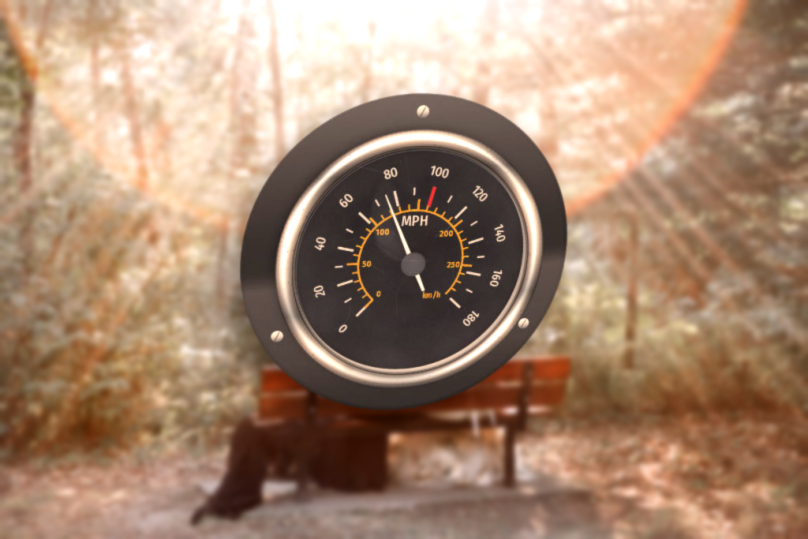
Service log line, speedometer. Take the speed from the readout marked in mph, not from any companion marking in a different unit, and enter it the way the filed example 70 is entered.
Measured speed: 75
